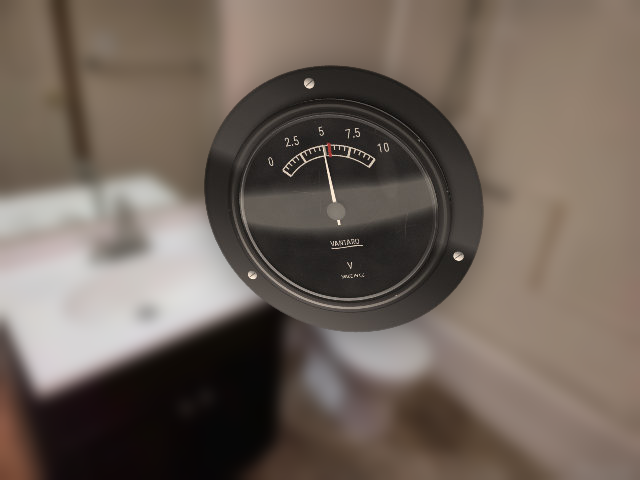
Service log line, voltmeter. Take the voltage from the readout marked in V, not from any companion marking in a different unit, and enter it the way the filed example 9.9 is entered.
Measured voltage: 5
